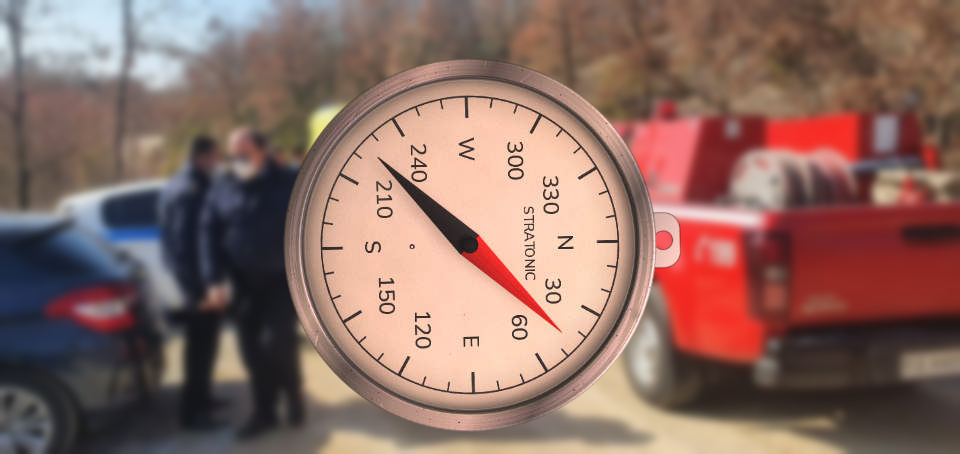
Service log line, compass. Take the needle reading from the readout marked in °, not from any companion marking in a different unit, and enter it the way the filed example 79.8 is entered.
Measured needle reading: 45
